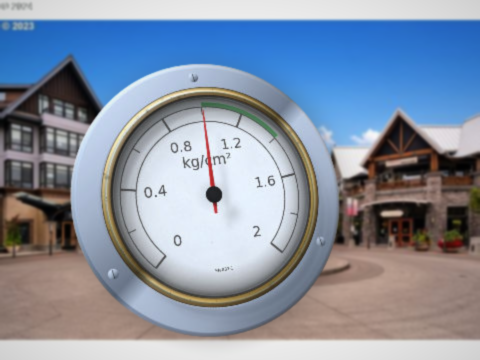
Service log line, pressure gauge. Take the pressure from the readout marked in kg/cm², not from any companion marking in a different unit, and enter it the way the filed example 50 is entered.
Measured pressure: 1
